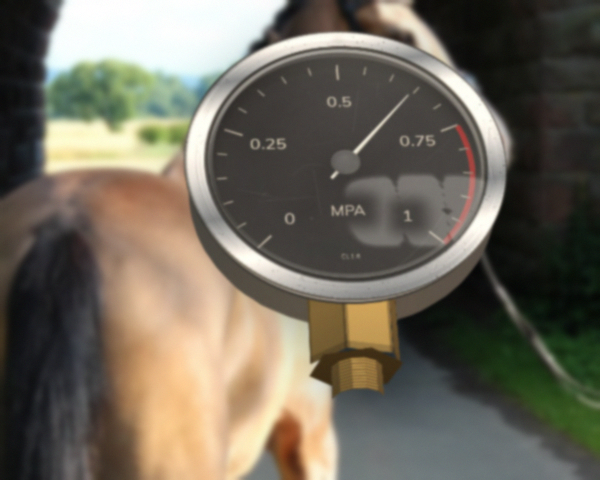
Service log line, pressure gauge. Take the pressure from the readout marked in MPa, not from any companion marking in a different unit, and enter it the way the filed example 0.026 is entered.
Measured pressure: 0.65
